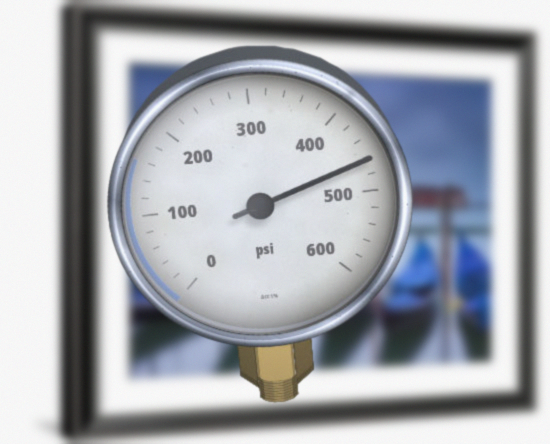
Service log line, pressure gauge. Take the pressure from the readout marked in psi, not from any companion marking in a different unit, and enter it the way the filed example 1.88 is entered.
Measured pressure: 460
